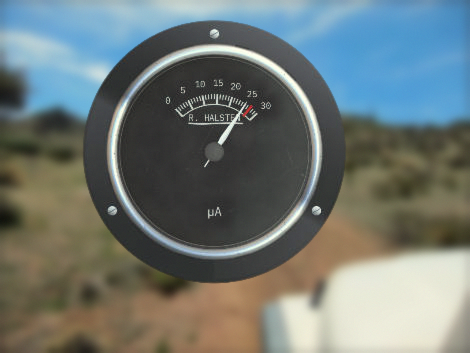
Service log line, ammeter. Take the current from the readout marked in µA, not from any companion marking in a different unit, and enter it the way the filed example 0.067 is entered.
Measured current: 25
